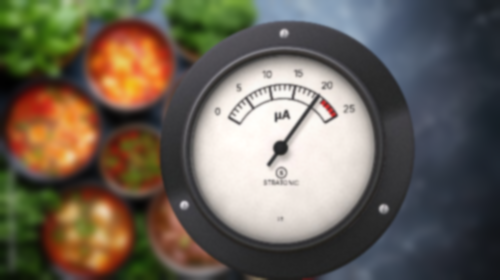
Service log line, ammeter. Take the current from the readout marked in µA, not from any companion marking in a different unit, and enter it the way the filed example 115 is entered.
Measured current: 20
